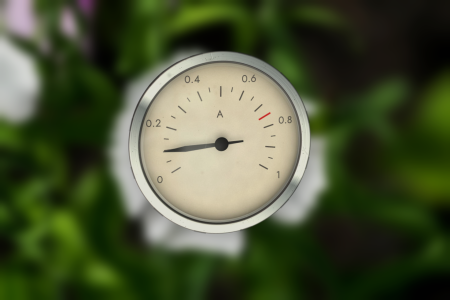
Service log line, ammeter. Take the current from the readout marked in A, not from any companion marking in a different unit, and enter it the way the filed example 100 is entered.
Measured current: 0.1
